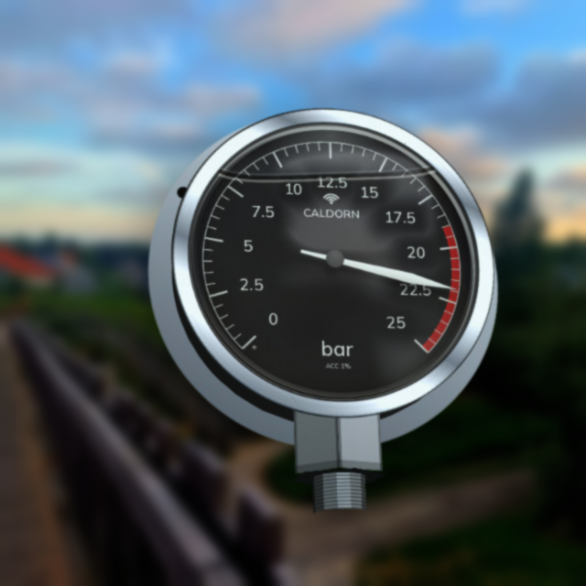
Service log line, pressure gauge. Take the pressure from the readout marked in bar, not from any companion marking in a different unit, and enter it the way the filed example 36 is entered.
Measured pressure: 22
